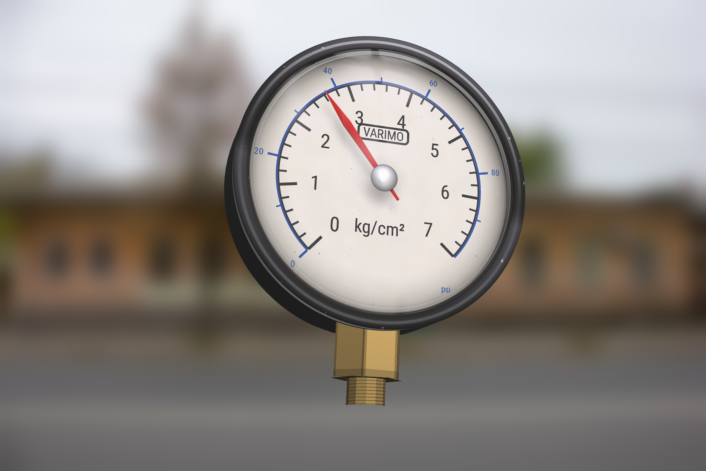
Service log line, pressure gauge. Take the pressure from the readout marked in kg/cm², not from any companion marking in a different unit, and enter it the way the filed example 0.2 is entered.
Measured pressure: 2.6
